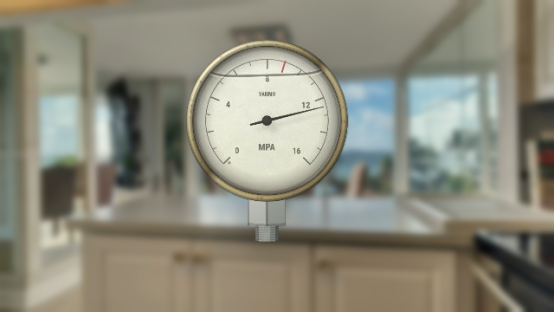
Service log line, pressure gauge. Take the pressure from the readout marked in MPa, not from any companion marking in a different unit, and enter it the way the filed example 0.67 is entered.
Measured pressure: 12.5
